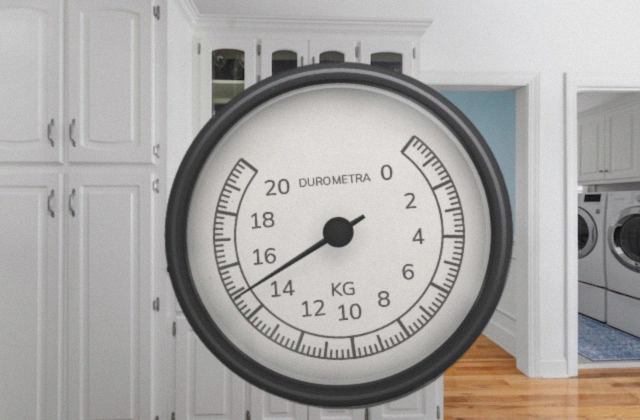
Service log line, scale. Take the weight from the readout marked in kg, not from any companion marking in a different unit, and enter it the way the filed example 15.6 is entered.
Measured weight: 14.8
